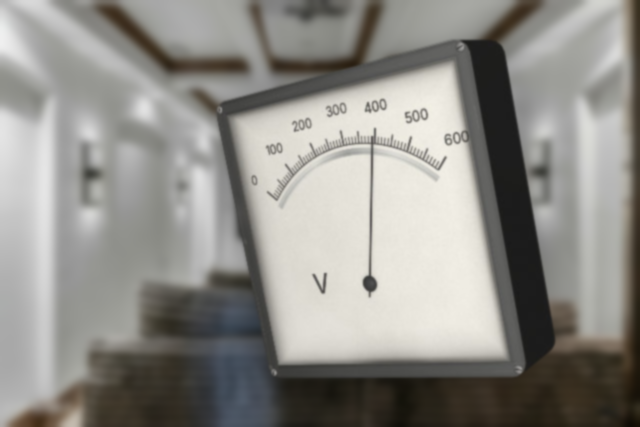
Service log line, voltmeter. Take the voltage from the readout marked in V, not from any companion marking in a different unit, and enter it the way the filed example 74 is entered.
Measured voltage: 400
